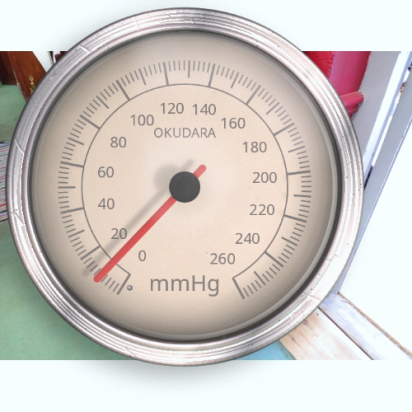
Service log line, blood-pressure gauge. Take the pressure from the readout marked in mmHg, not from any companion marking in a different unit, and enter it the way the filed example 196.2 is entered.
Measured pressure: 10
